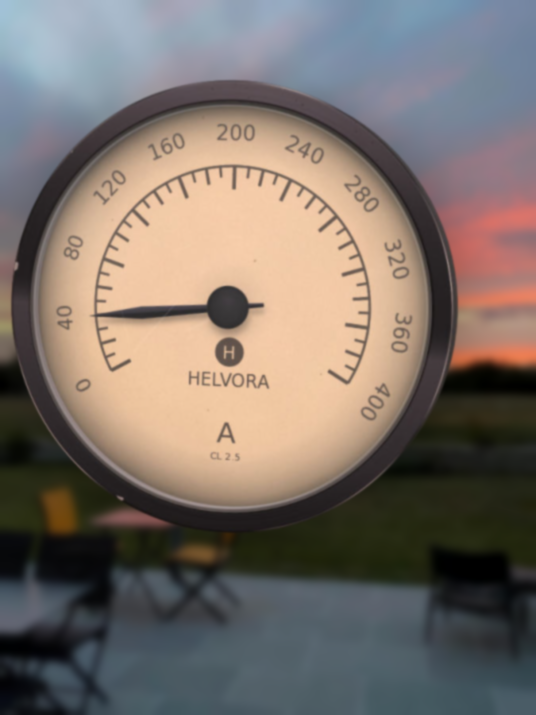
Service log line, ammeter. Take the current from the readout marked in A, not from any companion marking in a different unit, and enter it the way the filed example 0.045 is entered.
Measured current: 40
